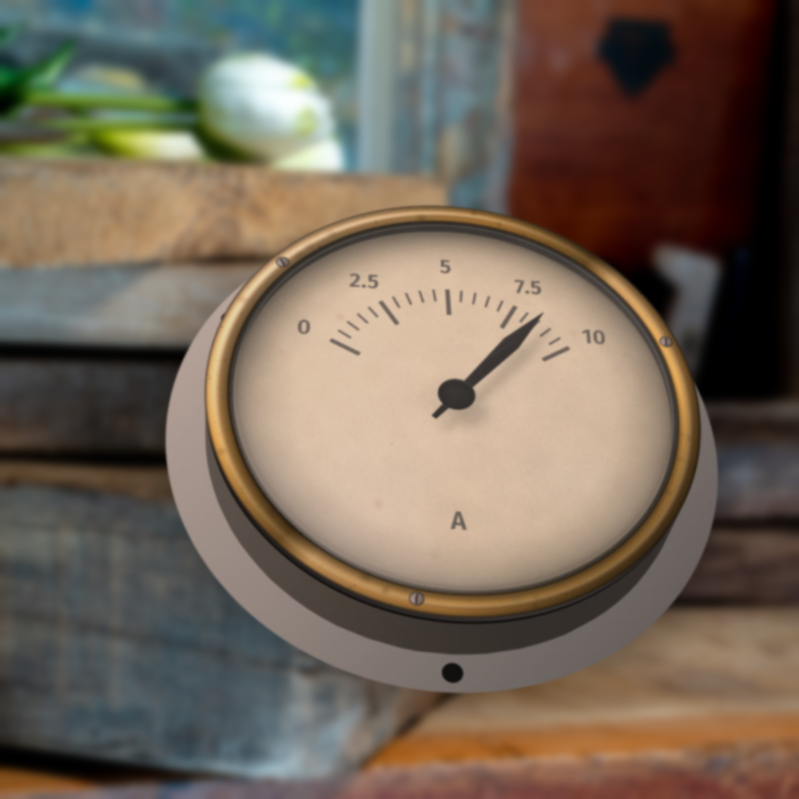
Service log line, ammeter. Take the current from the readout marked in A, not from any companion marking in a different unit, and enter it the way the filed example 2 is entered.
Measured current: 8.5
